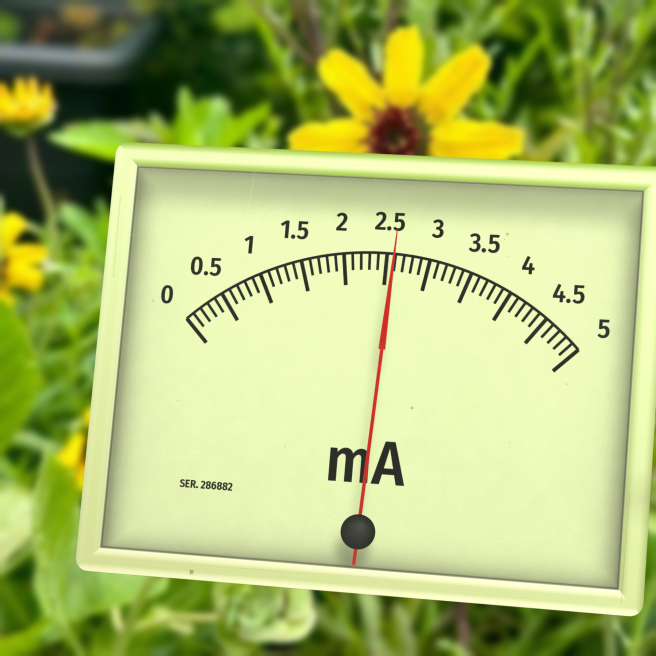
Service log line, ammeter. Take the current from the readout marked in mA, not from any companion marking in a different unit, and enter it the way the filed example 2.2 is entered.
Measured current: 2.6
